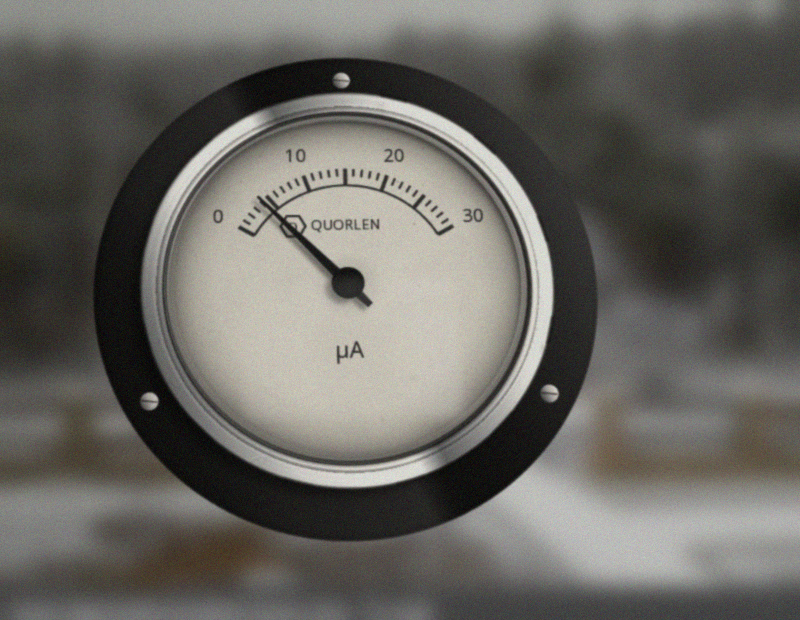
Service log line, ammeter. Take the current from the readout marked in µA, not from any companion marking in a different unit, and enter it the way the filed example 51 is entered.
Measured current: 4
